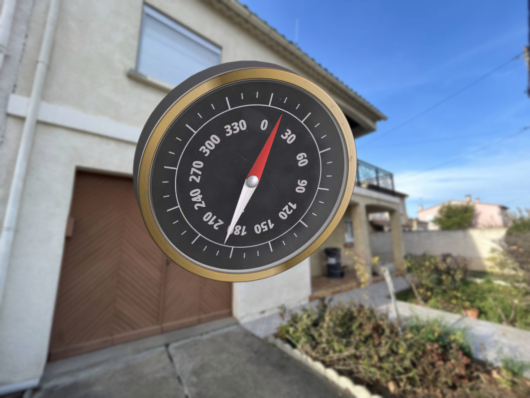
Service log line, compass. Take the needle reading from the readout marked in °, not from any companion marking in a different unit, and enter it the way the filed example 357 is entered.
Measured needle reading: 10
